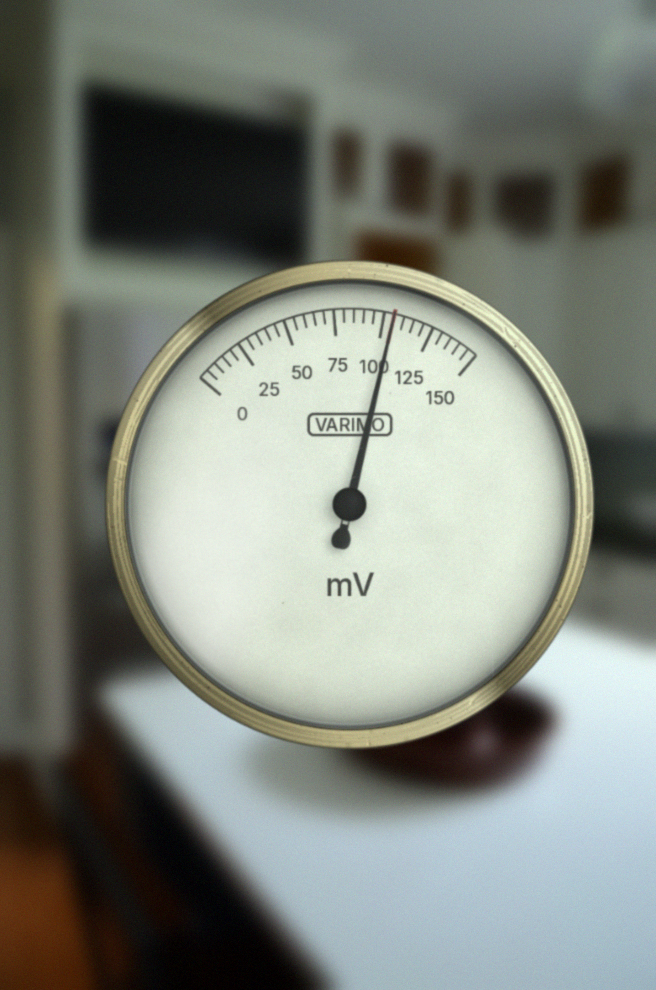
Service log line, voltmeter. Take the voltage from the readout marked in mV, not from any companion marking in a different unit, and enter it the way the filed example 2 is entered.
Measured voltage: 105
